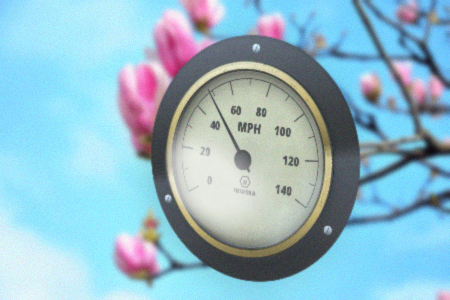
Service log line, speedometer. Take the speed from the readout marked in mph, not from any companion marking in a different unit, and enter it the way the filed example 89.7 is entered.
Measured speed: 50
